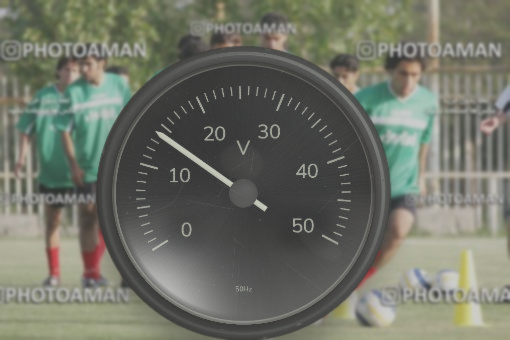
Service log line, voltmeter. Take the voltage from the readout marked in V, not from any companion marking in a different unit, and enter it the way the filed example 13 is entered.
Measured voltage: 14
